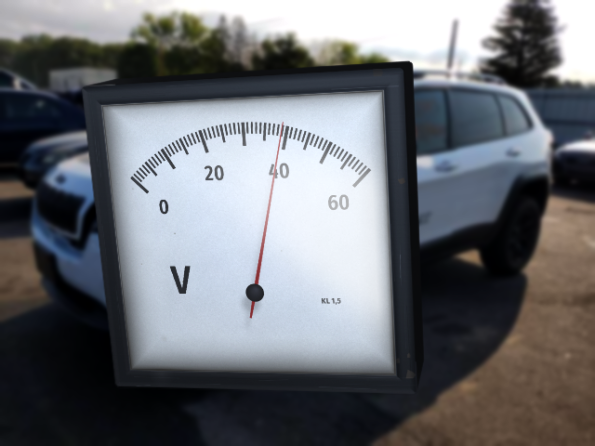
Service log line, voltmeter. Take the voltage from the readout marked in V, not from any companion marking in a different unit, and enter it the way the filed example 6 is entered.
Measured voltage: 39
